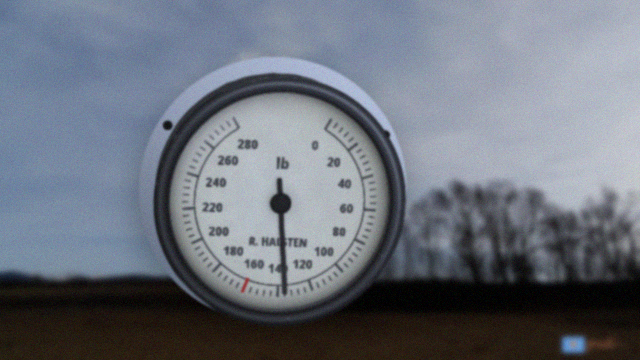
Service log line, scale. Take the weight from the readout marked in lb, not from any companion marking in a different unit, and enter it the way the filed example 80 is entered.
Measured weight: 136
